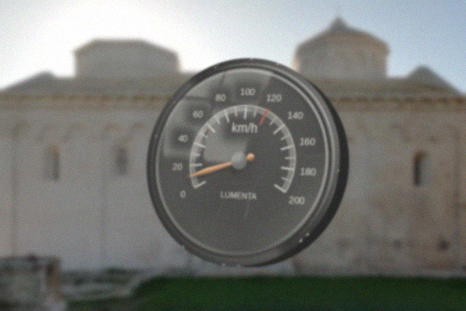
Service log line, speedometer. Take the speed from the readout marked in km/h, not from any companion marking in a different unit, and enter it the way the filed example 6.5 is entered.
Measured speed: 10
